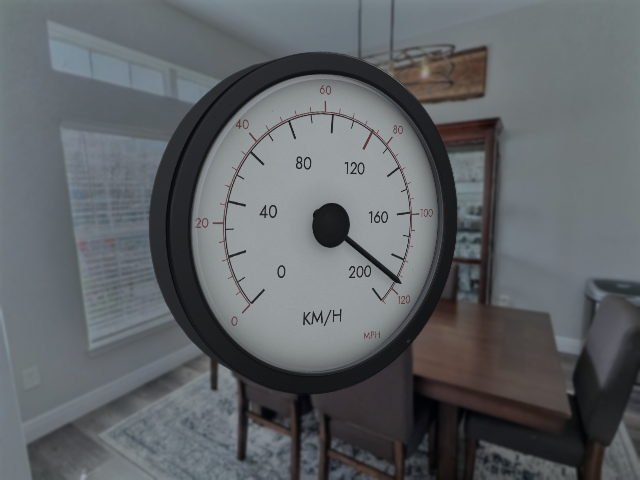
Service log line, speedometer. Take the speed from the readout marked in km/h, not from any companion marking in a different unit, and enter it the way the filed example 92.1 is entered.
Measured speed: 190
